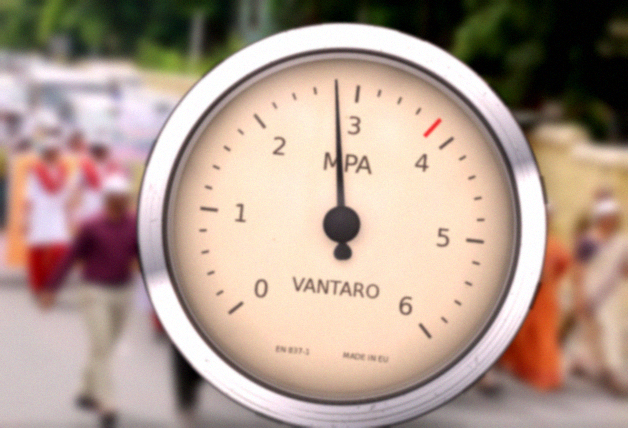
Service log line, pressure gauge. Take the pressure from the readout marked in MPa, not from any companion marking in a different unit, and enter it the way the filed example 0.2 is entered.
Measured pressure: 2.8
